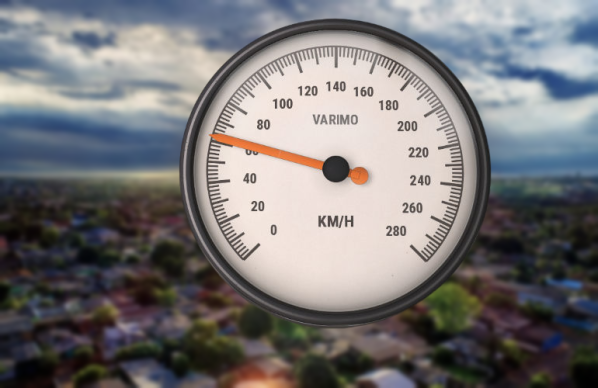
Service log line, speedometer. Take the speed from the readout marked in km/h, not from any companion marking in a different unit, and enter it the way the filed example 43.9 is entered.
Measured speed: 62
